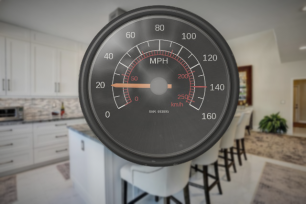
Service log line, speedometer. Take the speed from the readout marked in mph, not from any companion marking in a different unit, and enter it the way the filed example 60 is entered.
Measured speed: 20
